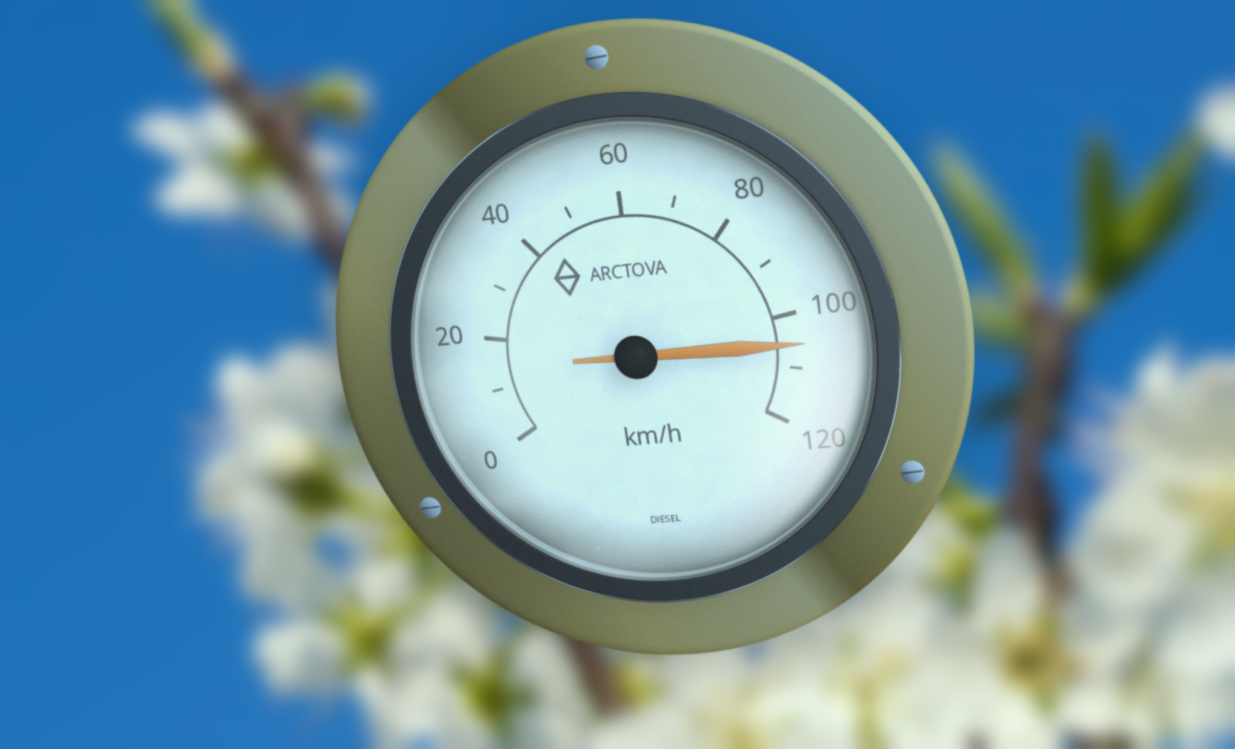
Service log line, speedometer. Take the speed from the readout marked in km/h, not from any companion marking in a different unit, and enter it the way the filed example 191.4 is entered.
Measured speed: 105
